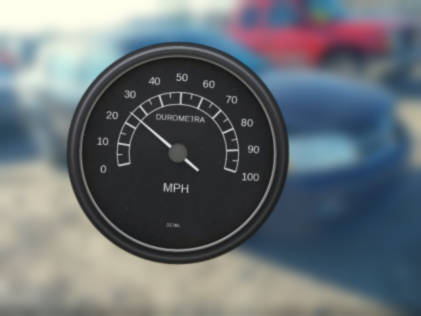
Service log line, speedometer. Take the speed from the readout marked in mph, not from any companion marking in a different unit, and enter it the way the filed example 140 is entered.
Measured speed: 25
